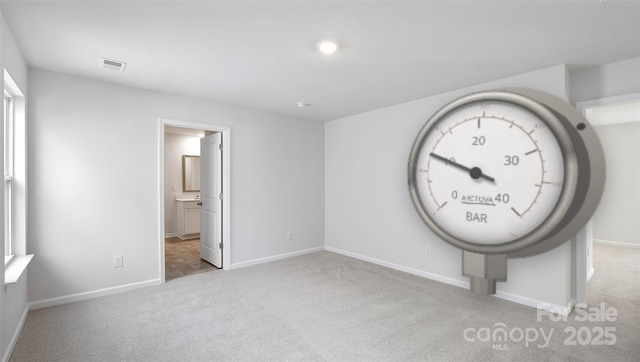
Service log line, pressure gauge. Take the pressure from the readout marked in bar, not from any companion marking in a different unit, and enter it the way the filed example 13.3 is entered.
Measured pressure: 10
